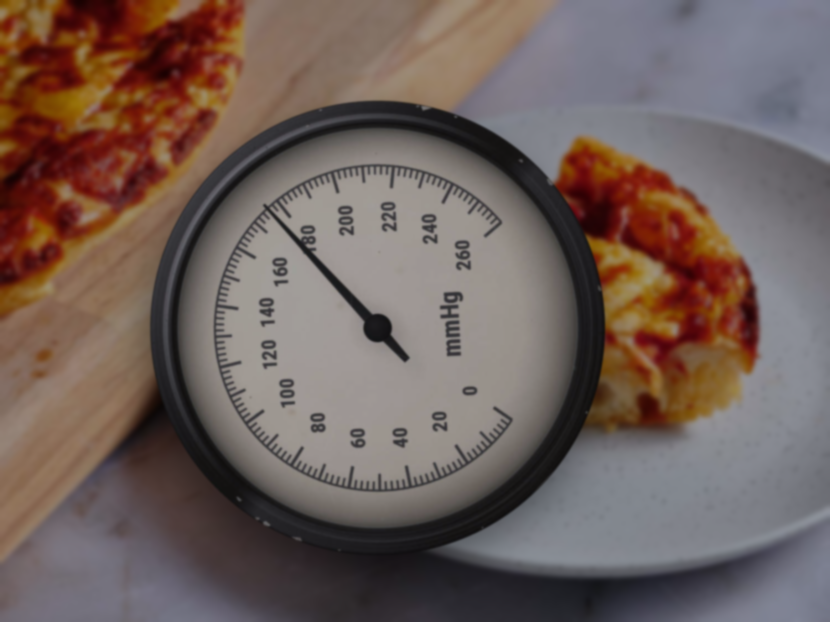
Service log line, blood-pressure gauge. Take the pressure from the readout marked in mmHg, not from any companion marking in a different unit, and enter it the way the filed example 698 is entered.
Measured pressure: 176
